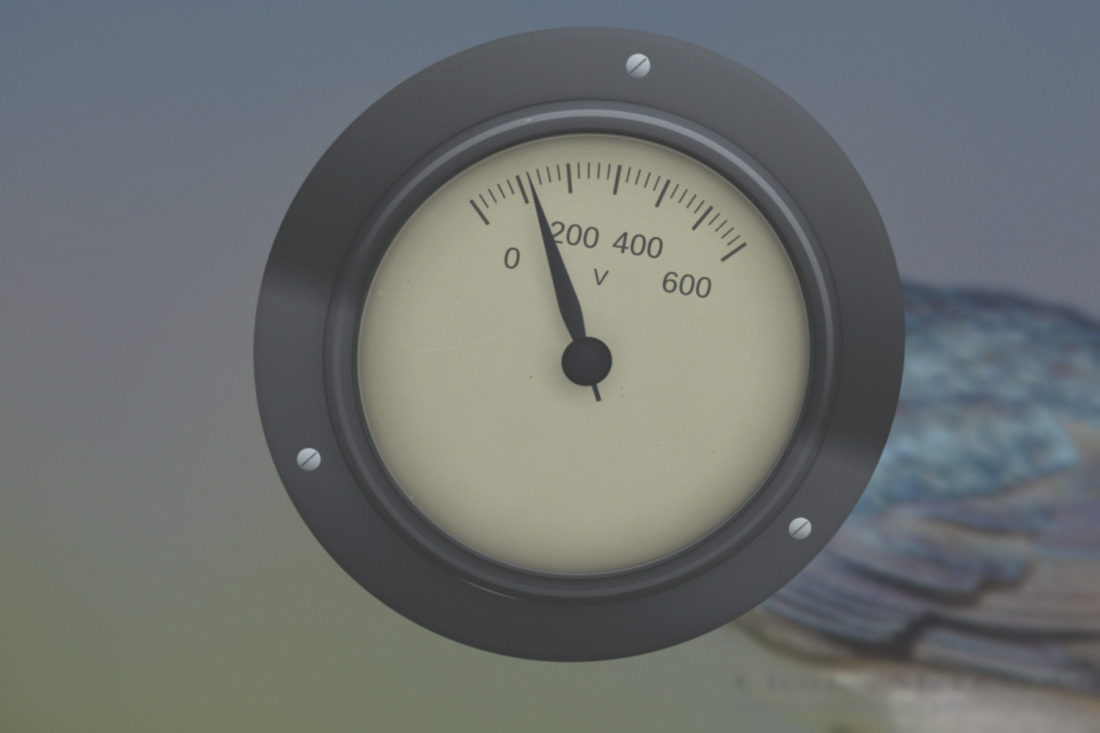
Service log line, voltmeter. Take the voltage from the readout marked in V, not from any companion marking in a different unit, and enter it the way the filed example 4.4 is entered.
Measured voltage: 120
